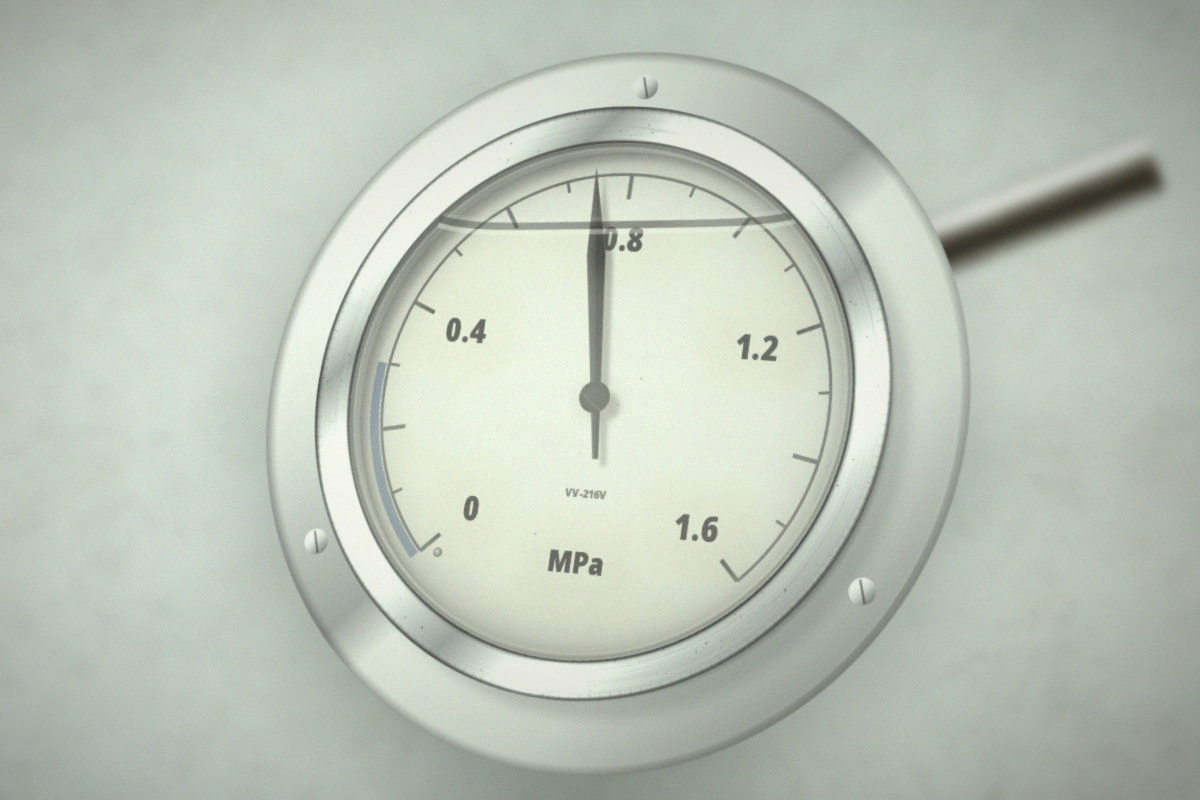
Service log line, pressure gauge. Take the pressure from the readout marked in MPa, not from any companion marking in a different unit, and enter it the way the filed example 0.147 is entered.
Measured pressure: 0.75
